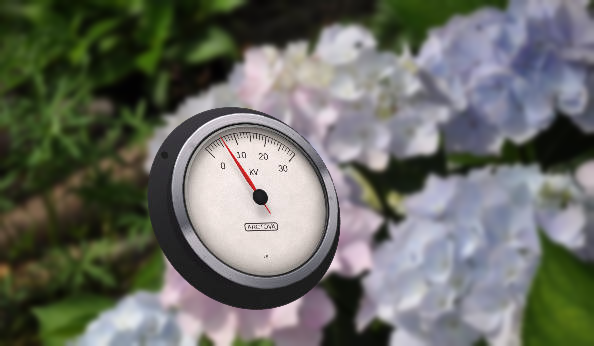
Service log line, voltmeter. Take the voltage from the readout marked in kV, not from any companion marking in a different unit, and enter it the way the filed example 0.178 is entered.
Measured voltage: 5
